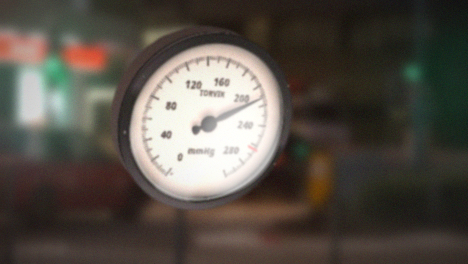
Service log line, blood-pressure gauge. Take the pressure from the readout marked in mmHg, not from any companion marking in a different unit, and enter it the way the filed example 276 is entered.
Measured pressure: 210
